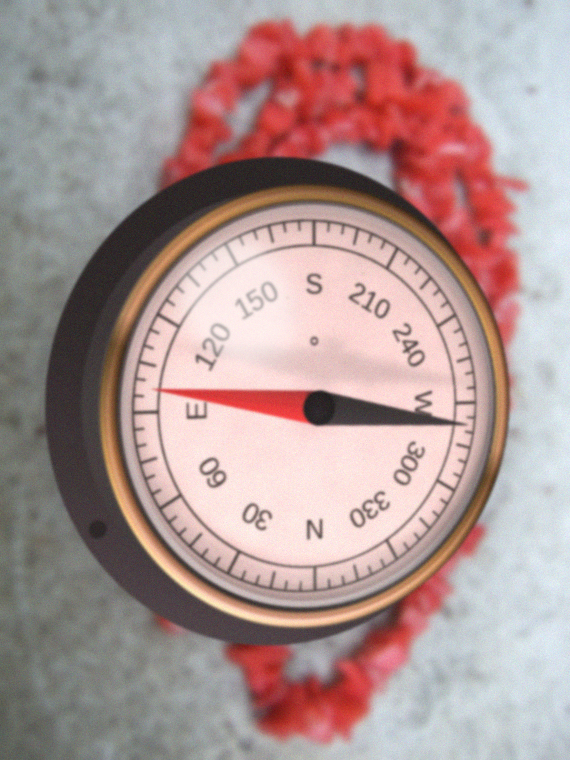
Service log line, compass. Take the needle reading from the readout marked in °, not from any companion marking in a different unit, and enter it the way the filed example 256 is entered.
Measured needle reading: 97.5
